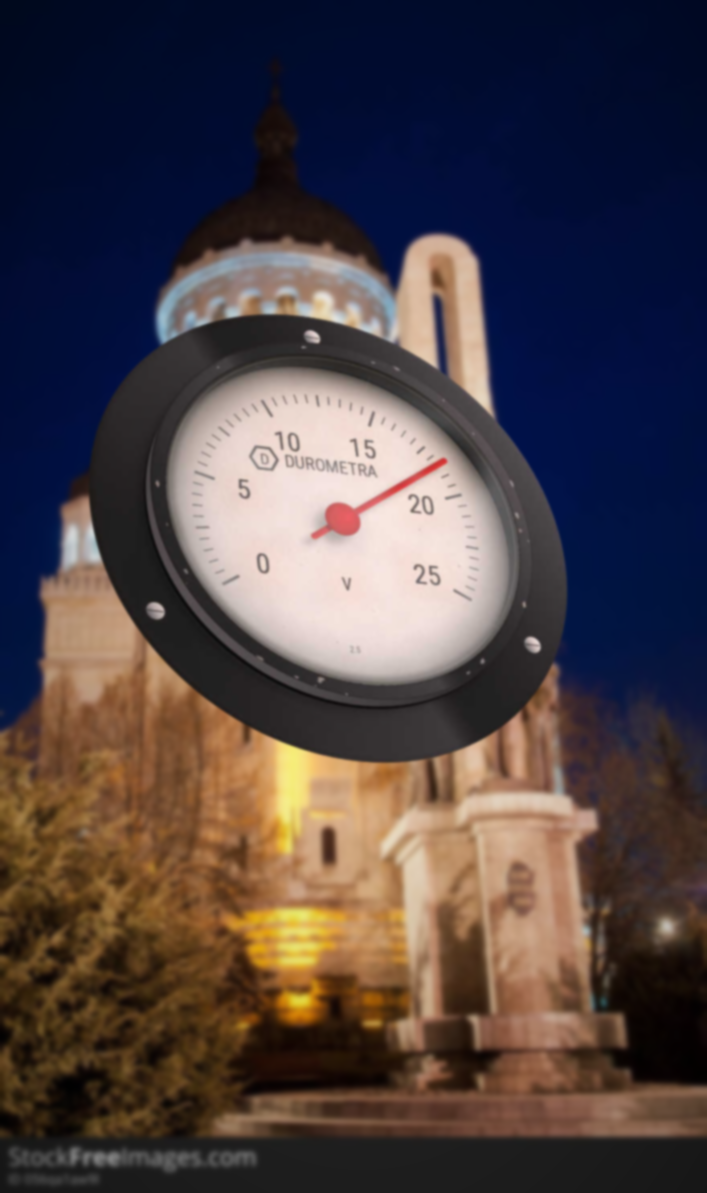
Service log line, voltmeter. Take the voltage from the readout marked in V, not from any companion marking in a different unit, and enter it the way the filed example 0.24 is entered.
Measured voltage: 18.5
